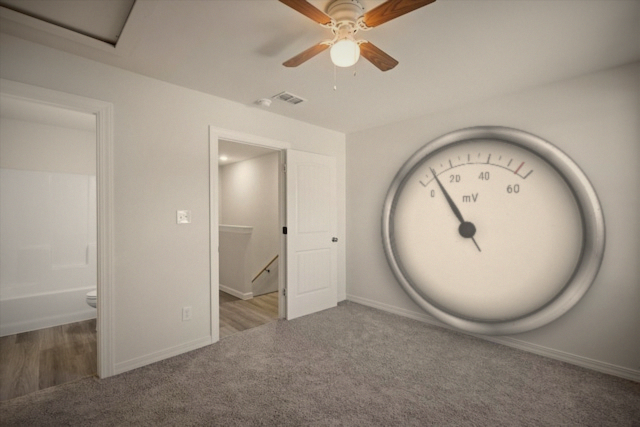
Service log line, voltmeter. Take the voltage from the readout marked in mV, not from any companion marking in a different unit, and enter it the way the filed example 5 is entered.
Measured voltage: 10
